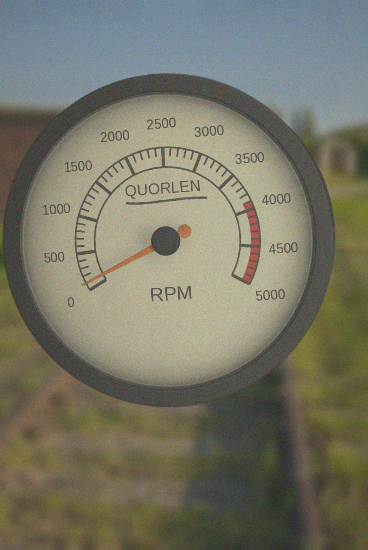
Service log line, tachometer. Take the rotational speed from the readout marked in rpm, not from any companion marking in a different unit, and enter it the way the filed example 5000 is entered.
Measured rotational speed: 100
